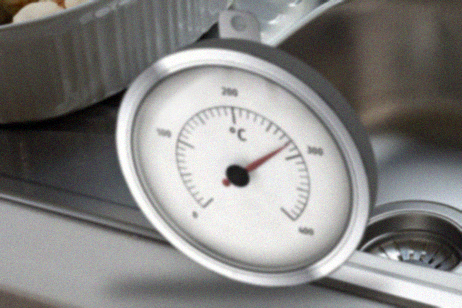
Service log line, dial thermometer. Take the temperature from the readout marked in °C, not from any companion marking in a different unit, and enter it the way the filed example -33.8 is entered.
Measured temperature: 280
